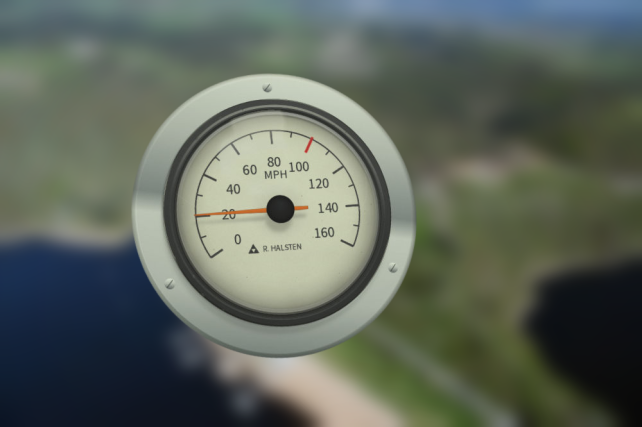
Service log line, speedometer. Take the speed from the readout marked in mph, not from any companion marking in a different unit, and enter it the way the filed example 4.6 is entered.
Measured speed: 20
